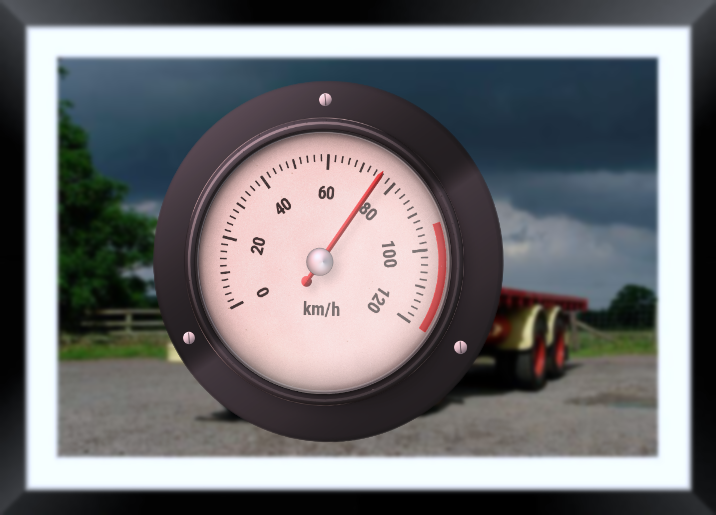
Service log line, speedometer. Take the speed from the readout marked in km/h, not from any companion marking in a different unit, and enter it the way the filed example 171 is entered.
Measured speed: 76
